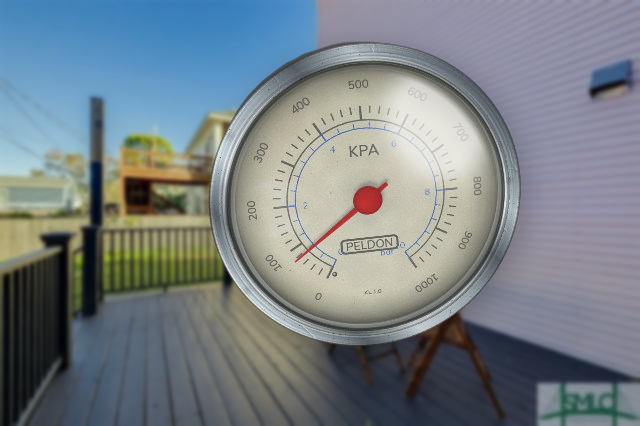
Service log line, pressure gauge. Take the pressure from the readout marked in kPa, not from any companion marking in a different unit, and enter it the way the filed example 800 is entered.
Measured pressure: 80
